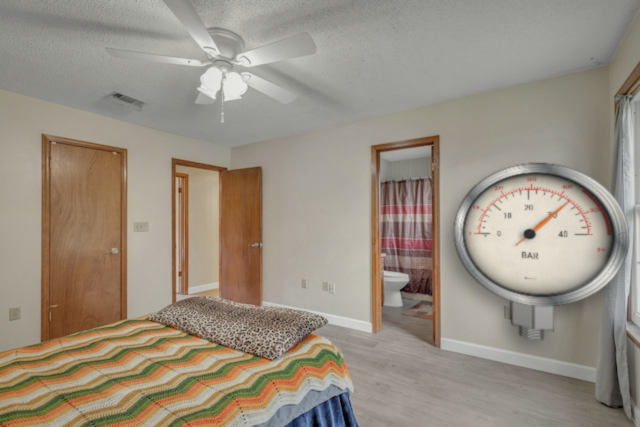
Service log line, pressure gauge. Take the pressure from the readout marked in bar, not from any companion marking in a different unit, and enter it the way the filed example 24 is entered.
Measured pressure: 30
